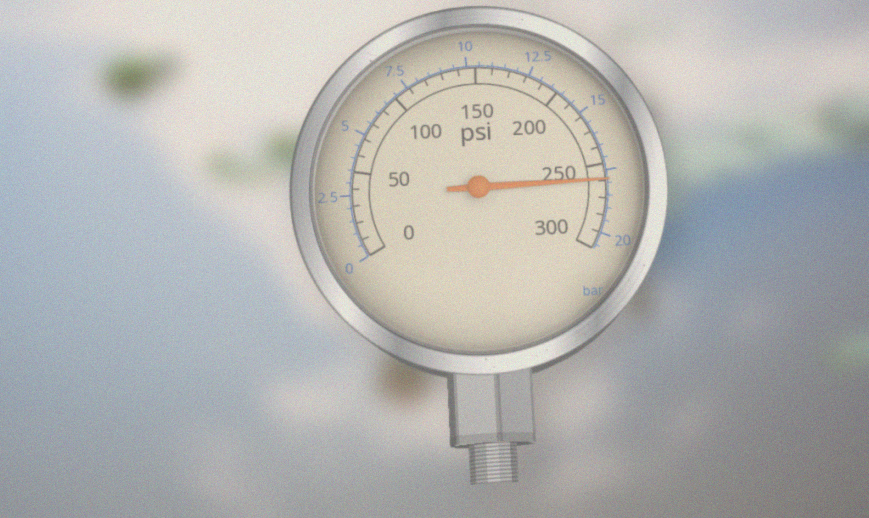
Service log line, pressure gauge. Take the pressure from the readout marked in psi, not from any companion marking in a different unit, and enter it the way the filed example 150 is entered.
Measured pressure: 260
